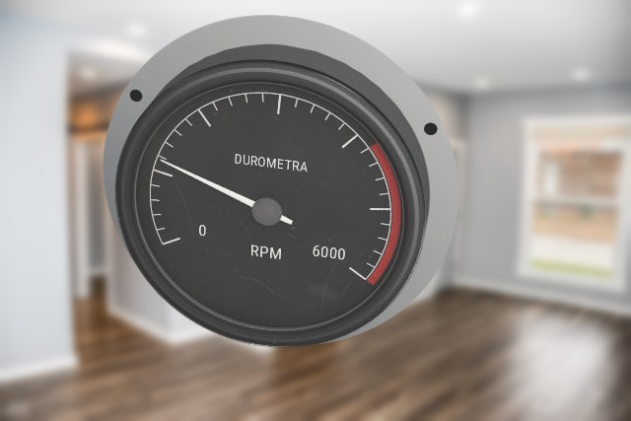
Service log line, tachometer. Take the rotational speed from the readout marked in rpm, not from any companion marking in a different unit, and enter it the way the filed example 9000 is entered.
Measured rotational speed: 1200
